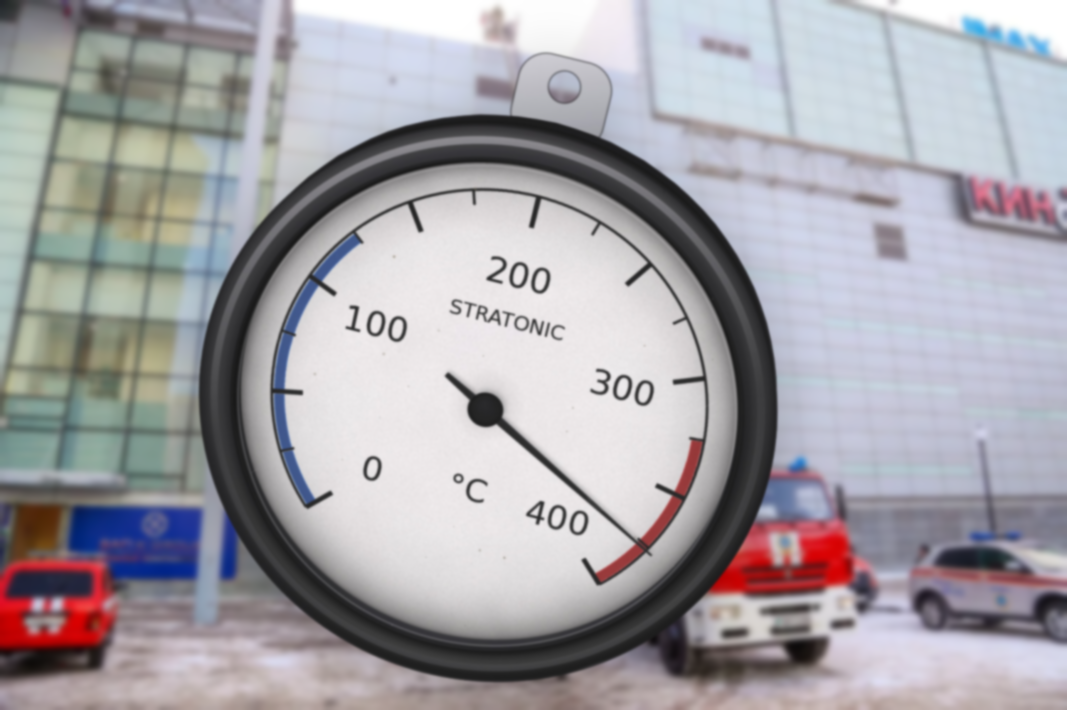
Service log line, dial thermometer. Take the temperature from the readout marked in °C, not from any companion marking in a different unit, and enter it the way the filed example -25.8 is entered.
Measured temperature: 375
